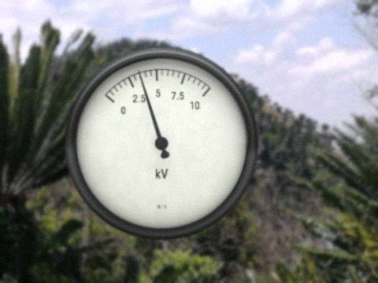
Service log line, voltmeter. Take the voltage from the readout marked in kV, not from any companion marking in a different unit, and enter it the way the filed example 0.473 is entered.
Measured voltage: 3.5
